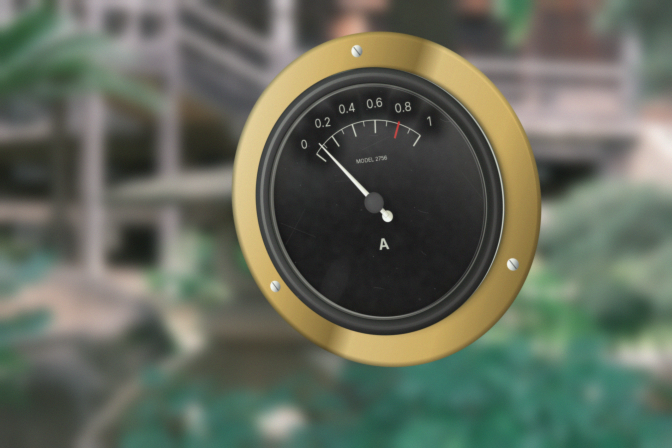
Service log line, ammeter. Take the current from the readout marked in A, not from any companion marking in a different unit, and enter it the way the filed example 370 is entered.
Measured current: 0.1
